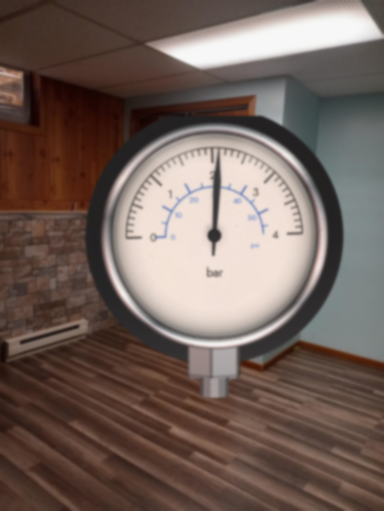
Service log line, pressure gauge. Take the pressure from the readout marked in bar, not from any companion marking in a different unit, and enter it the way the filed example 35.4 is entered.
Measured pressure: 2.1
